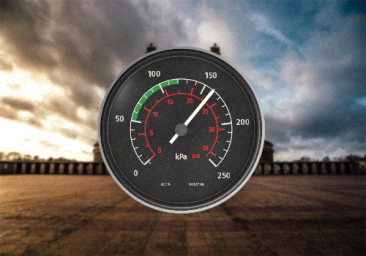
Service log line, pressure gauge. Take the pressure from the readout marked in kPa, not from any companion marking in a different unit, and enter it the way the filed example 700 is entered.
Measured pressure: 160
